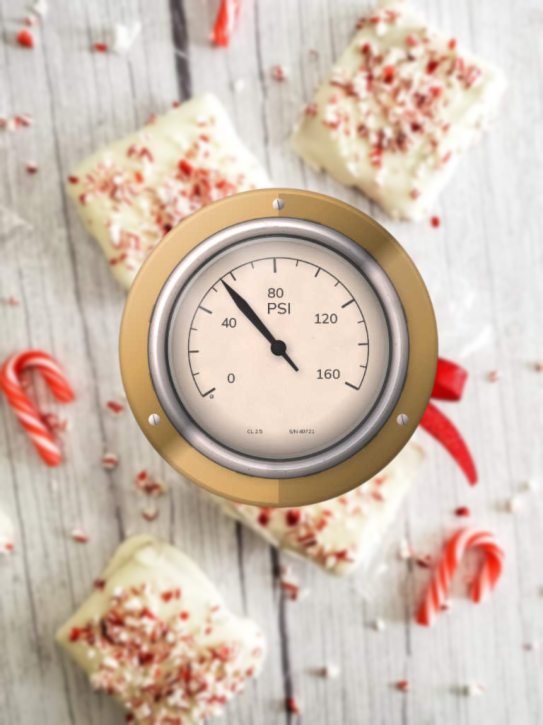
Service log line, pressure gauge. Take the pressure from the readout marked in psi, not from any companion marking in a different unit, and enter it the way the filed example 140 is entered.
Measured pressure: 55
